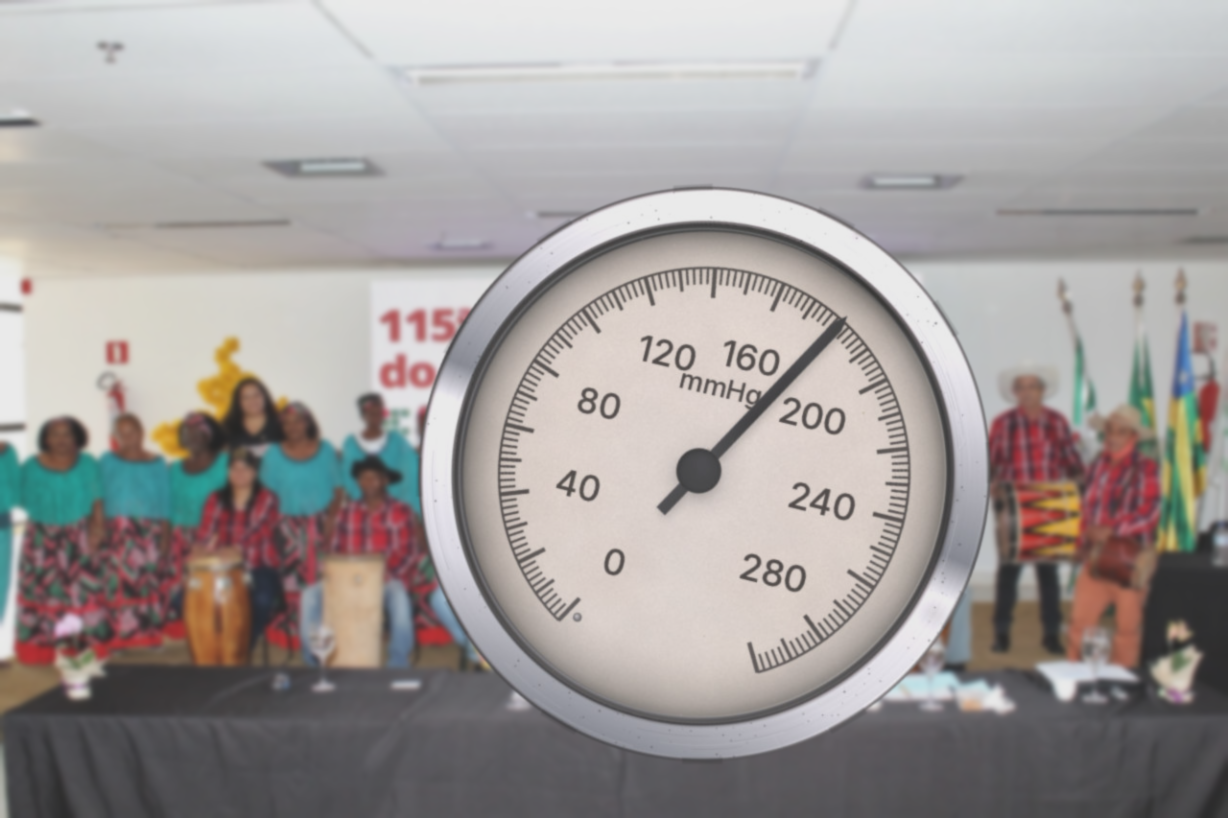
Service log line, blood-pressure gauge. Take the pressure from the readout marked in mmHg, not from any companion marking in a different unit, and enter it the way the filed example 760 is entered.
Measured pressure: 180
